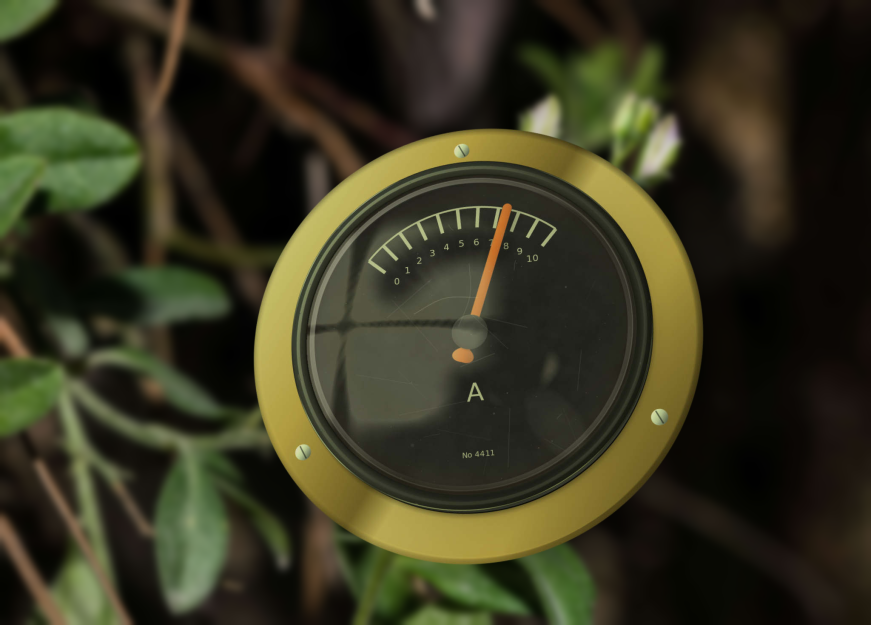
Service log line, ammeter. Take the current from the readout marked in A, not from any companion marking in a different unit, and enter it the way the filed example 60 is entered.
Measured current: 7.5
